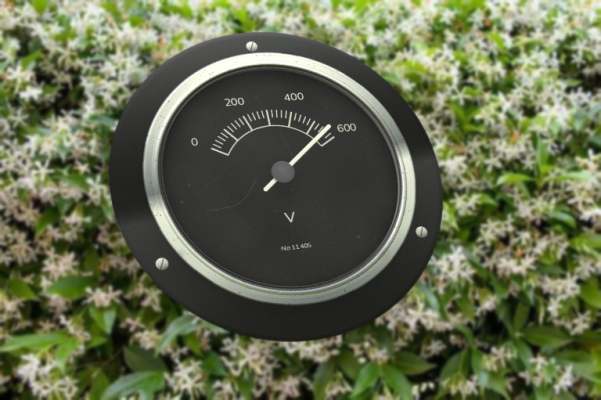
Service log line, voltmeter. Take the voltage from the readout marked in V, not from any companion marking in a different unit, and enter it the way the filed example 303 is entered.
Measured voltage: 560
